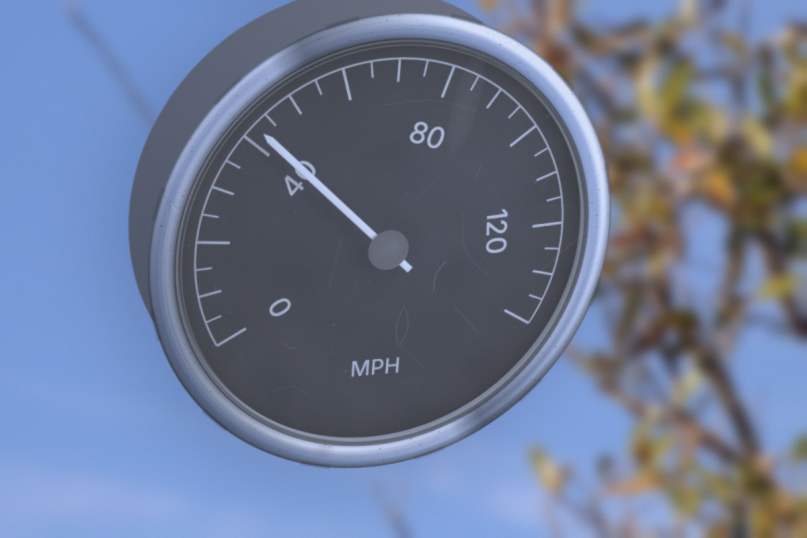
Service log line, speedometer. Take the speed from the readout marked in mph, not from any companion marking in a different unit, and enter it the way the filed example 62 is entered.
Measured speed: 42.5
